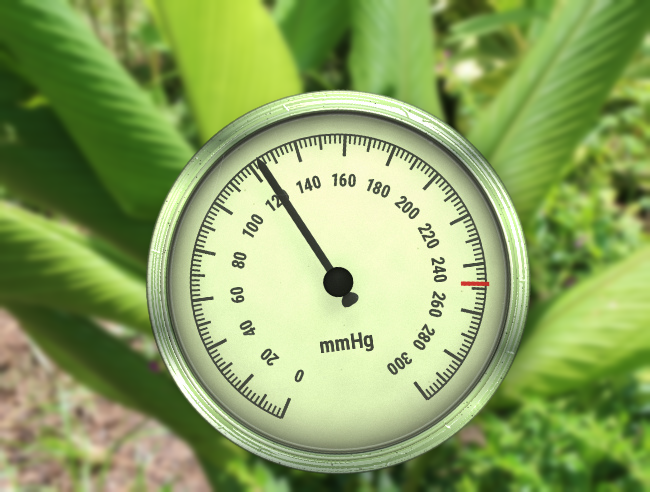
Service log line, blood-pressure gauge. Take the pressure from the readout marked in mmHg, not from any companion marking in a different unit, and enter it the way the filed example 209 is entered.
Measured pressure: 124
